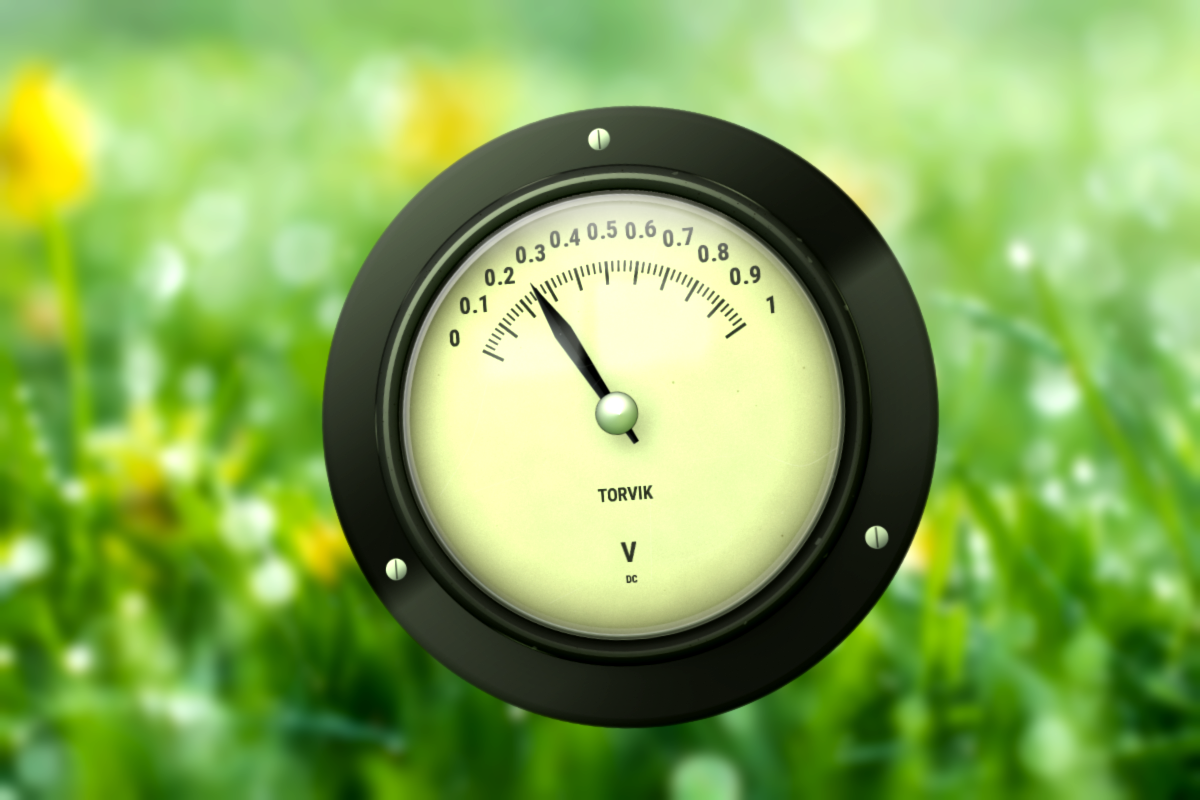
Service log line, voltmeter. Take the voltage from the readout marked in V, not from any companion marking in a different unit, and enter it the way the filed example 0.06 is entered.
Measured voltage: 0.26
